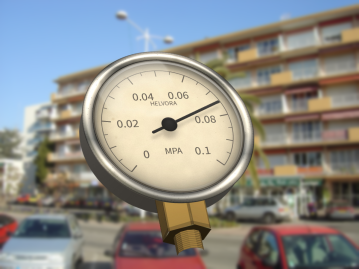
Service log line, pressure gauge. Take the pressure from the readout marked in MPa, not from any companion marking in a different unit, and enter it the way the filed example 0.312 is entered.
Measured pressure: 0.075
